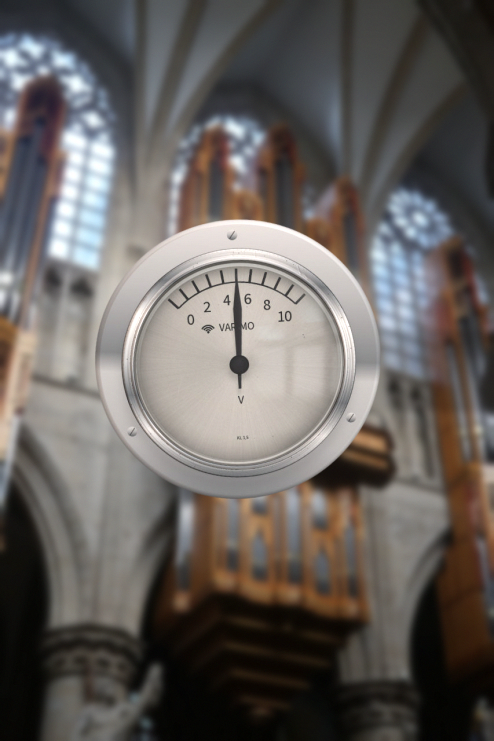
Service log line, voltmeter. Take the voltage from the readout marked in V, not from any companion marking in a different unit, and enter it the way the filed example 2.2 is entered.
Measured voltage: 5
